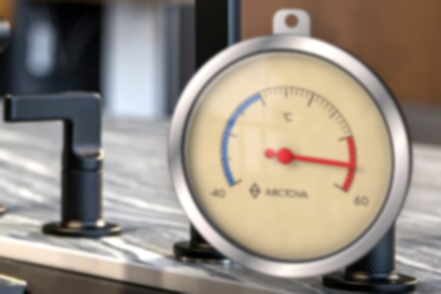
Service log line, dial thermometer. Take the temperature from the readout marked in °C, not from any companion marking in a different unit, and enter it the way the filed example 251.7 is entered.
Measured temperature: 50
